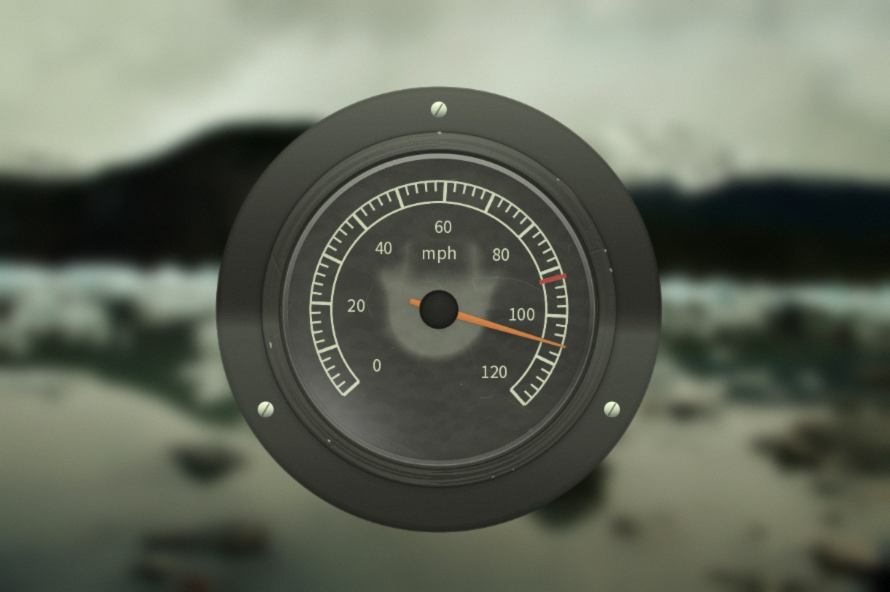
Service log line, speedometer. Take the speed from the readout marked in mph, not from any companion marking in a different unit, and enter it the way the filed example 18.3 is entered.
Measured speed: 106
